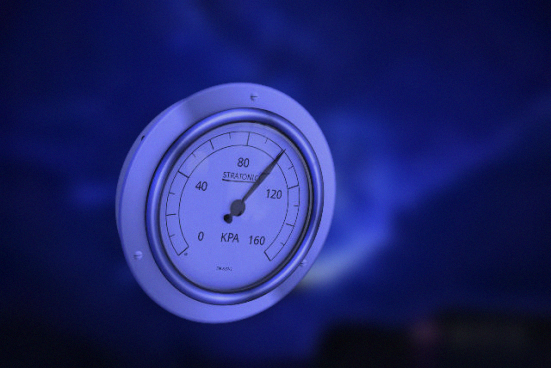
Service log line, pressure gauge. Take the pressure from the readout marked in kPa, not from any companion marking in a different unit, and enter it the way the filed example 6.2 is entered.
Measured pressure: 100
